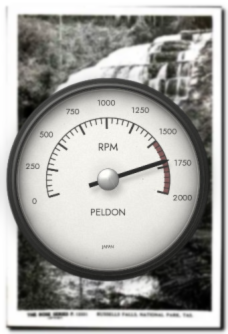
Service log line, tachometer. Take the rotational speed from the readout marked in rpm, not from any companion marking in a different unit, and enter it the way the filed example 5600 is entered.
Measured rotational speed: 1700
